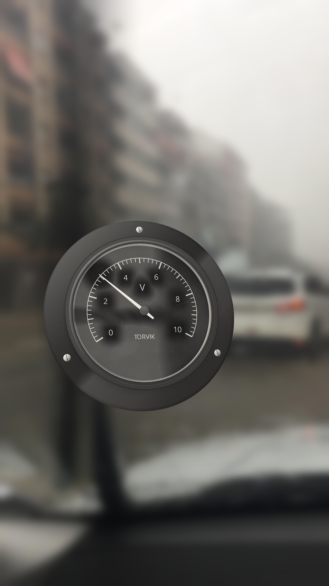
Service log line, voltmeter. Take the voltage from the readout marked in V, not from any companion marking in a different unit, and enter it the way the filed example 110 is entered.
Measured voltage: 3
